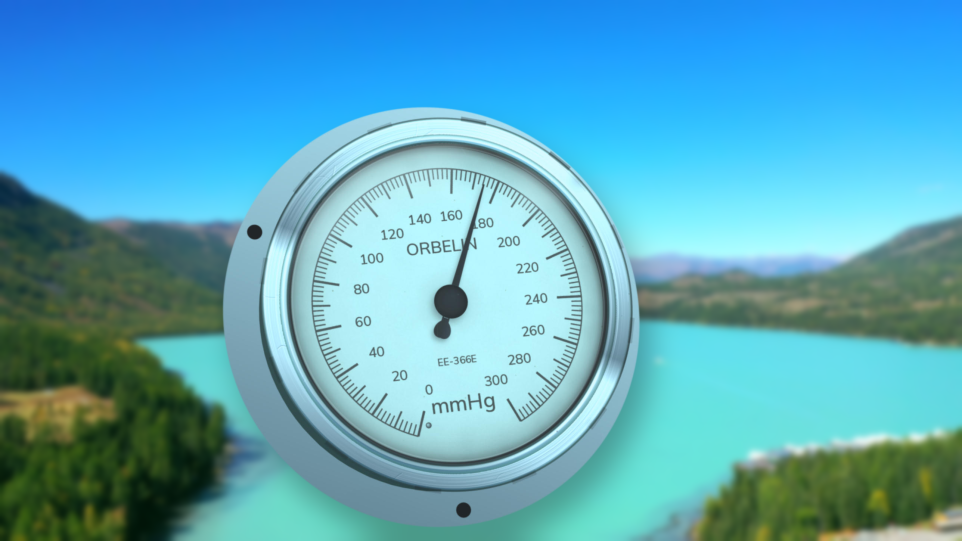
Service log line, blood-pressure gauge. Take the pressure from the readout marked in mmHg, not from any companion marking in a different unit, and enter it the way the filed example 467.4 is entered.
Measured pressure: 174
